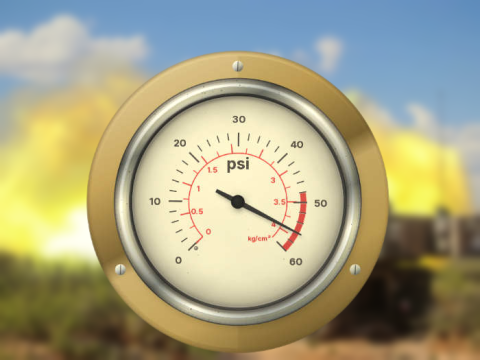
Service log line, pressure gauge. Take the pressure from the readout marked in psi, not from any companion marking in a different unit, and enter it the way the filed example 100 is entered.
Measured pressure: 56
